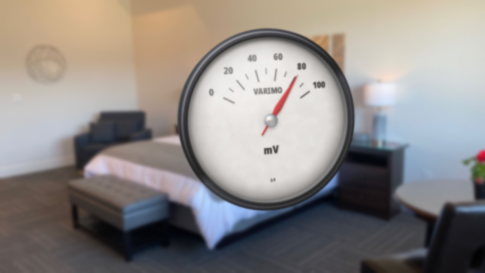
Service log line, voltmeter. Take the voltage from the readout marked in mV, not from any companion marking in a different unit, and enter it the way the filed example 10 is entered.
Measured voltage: 80
